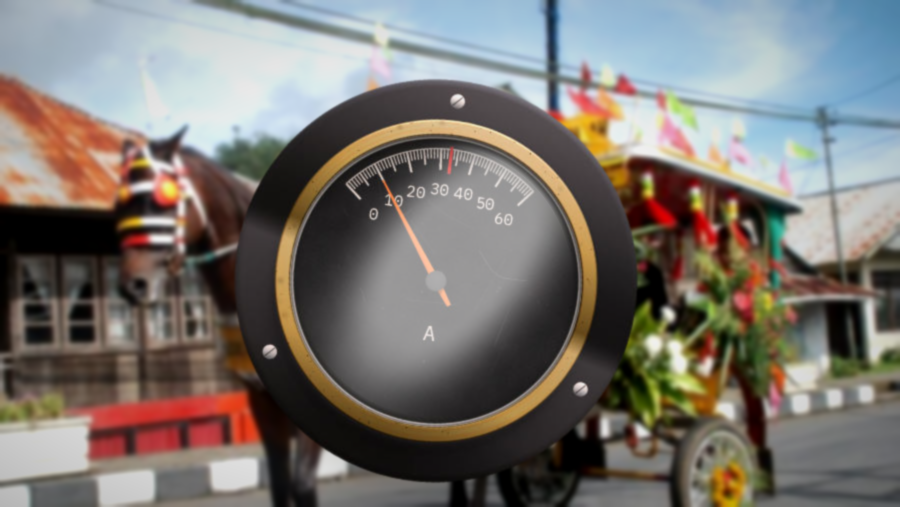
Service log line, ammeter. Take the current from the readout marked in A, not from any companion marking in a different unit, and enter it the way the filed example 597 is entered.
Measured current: 10
